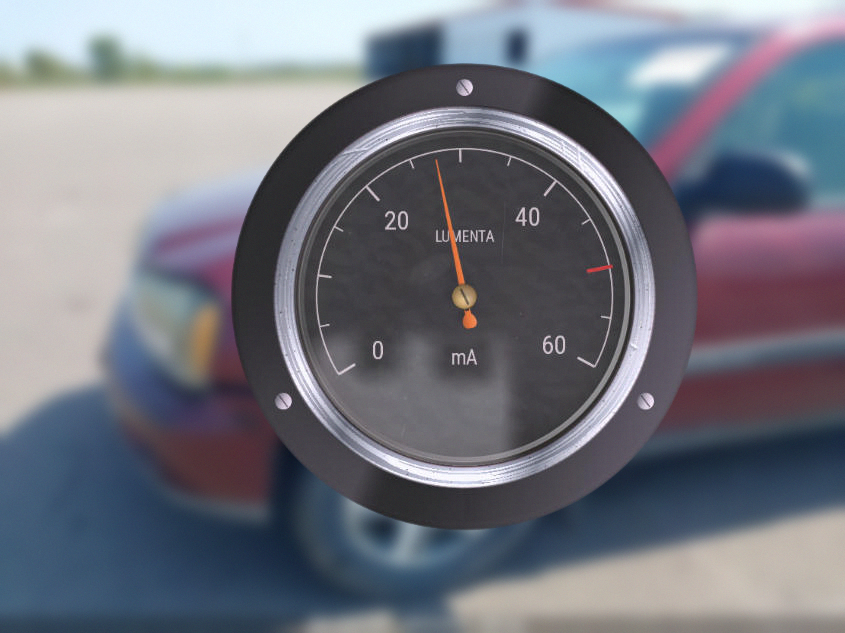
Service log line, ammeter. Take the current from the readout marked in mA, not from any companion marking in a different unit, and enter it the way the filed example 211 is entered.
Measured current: 27.5
